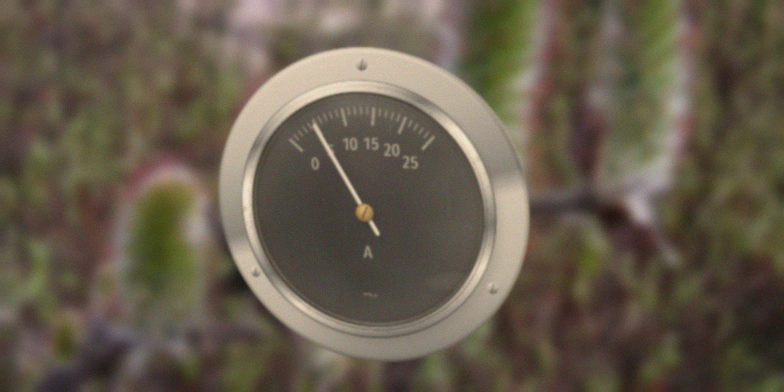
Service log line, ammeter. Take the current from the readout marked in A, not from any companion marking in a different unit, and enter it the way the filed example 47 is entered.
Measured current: 5
